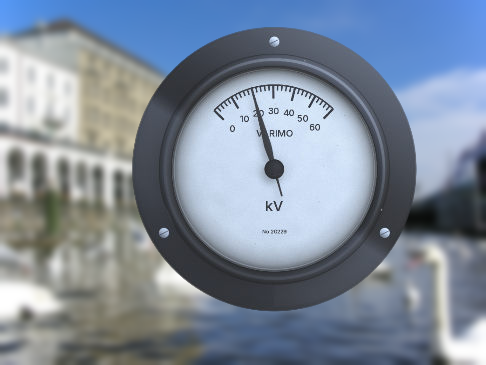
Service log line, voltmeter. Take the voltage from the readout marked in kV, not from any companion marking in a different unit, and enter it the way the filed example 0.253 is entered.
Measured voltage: 20
